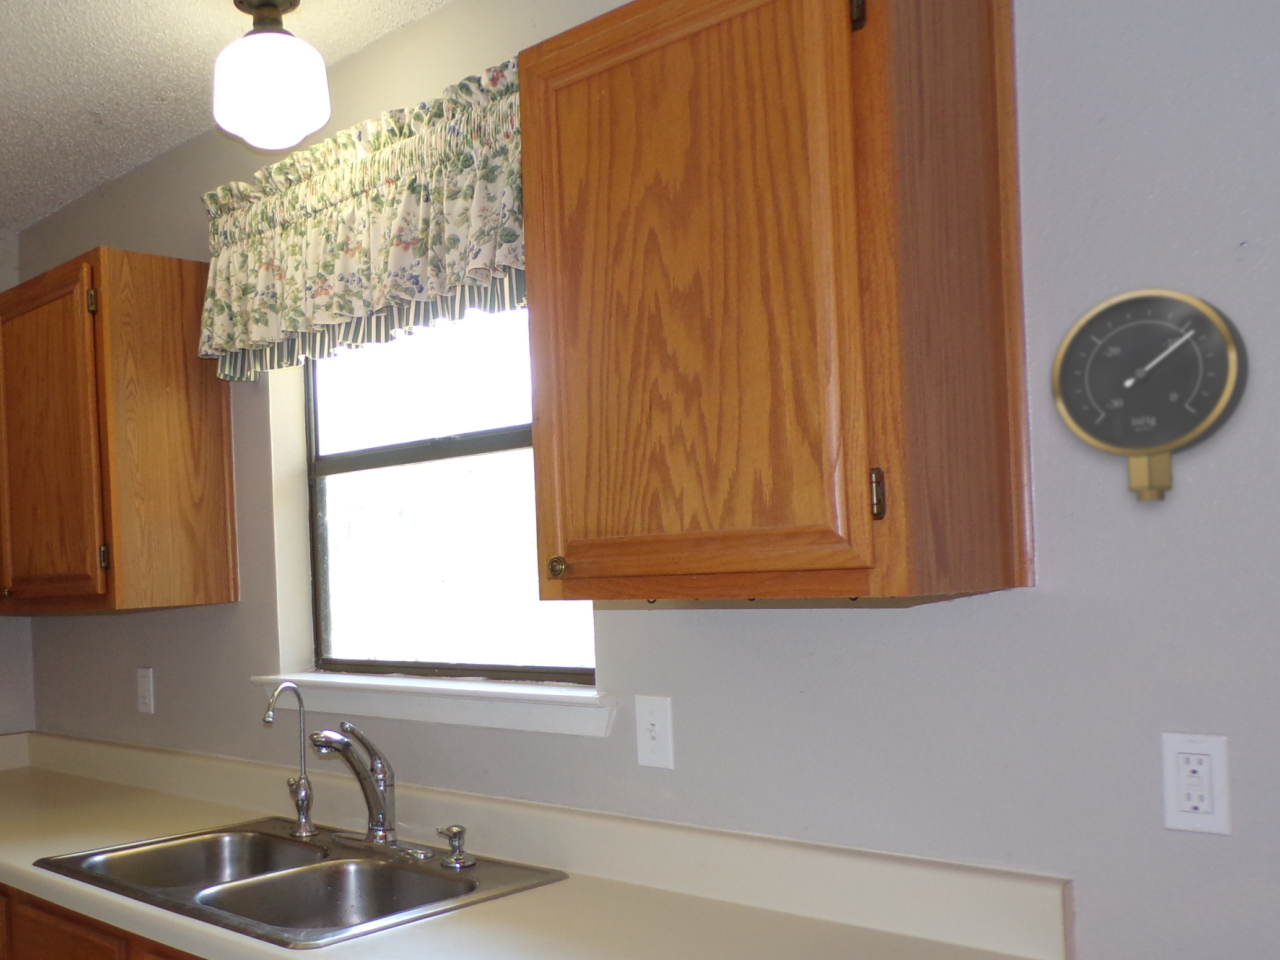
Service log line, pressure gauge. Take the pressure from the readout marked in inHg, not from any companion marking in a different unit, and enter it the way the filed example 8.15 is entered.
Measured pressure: -9
